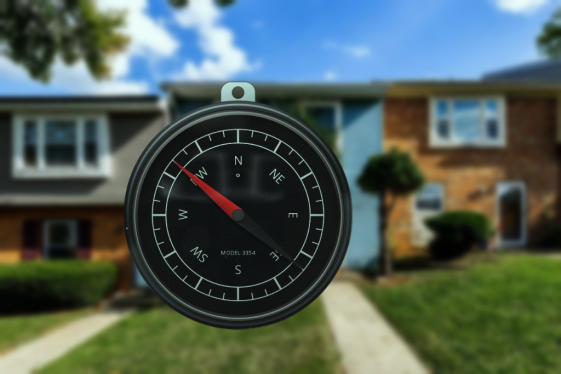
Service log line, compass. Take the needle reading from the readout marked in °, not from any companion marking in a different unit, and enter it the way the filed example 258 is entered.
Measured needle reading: 310
